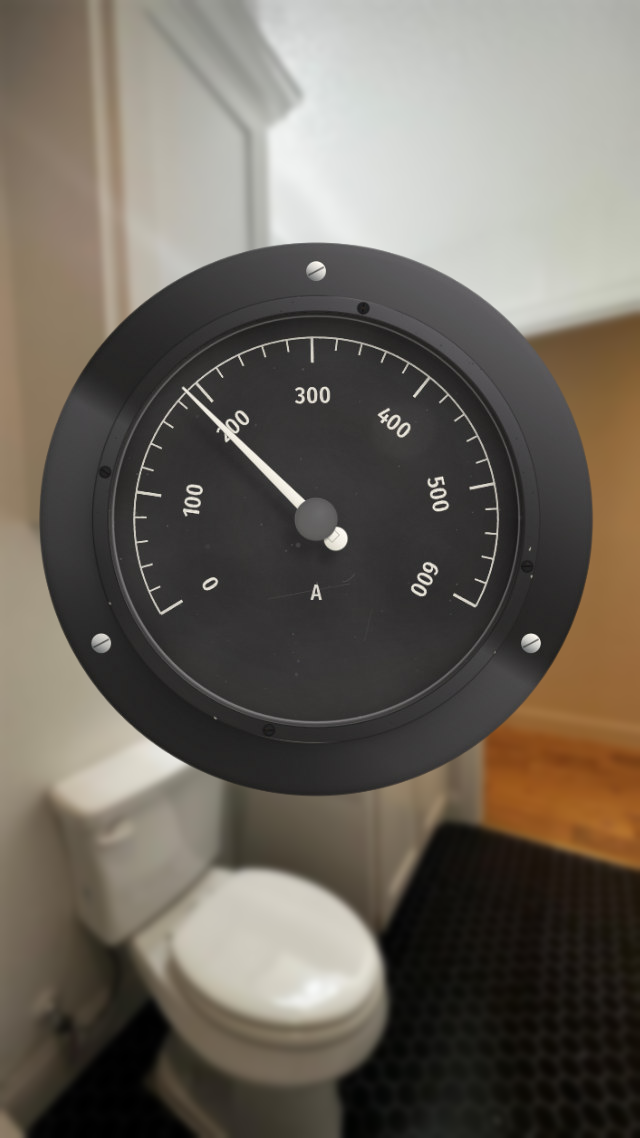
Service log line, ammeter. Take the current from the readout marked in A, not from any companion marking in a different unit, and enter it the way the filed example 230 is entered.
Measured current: 190
